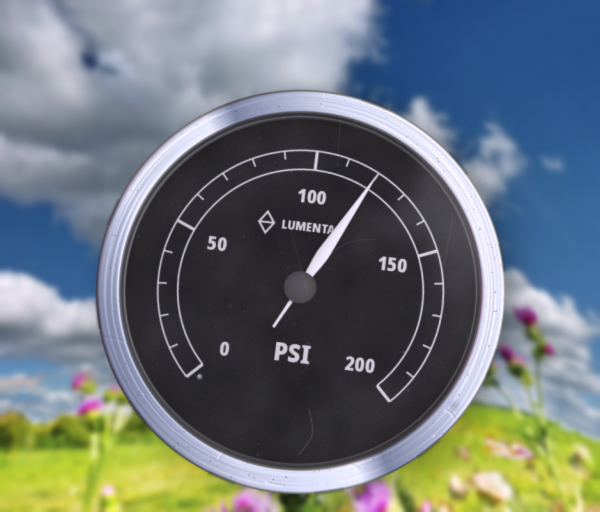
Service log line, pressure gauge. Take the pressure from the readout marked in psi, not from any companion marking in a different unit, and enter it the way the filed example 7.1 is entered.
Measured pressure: 120
